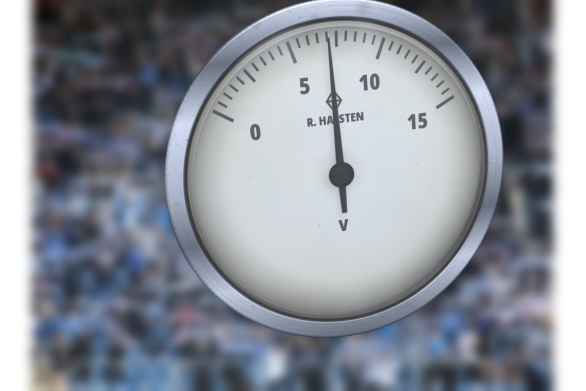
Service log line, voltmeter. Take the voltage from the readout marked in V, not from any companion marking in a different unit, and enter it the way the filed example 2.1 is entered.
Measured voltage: 7
